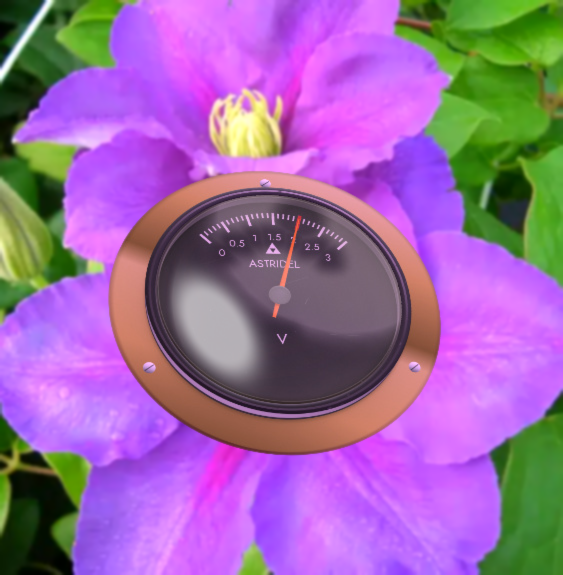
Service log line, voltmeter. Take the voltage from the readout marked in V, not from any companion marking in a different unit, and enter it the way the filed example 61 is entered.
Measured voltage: 2
